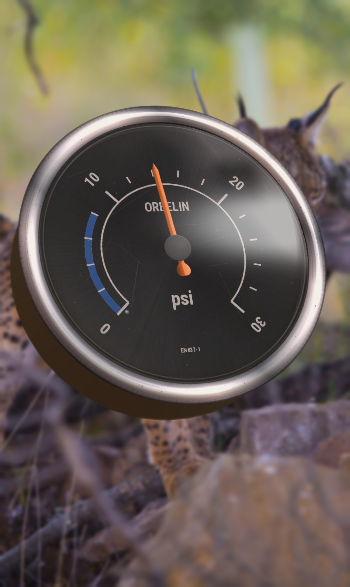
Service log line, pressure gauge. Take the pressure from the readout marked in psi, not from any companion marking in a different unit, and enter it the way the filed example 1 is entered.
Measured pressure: 14
